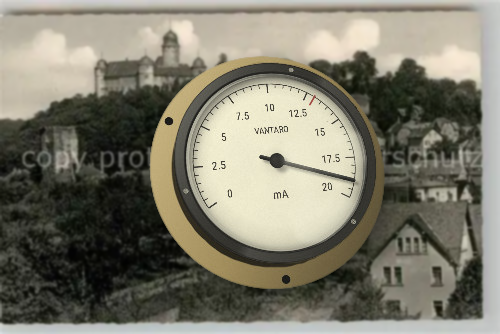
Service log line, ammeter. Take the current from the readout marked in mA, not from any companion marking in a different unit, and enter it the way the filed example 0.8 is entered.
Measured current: 19
